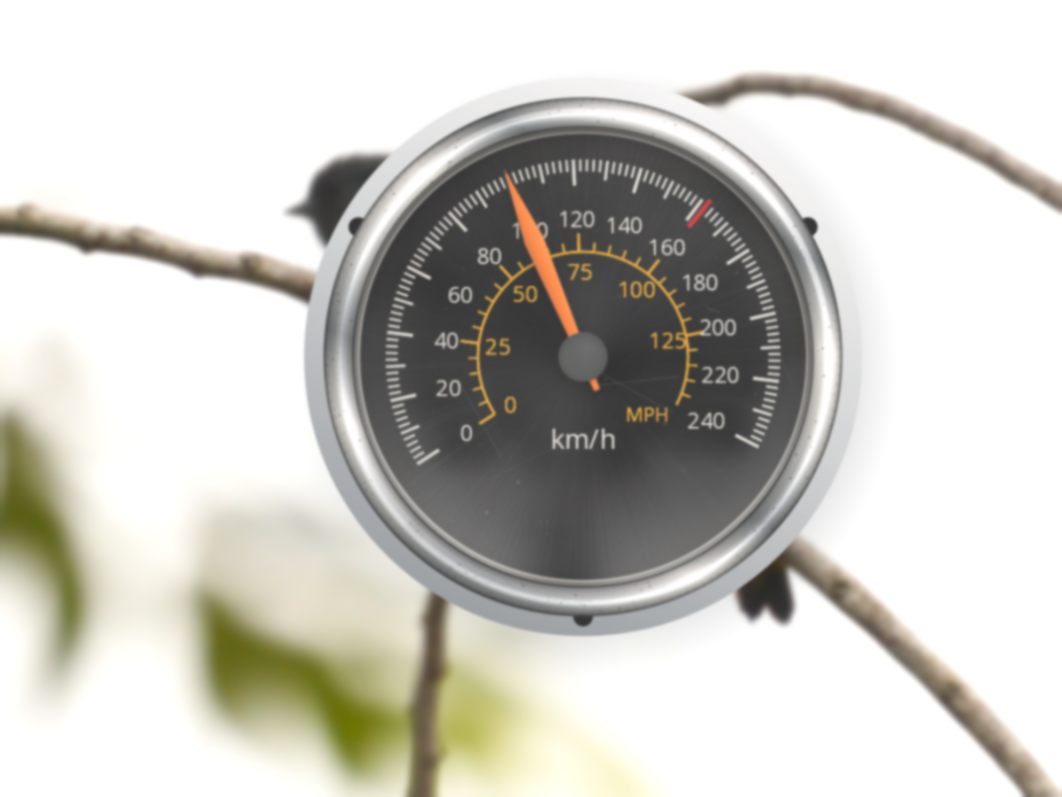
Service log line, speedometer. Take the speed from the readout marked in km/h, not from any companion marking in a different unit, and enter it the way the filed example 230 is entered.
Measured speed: 100
